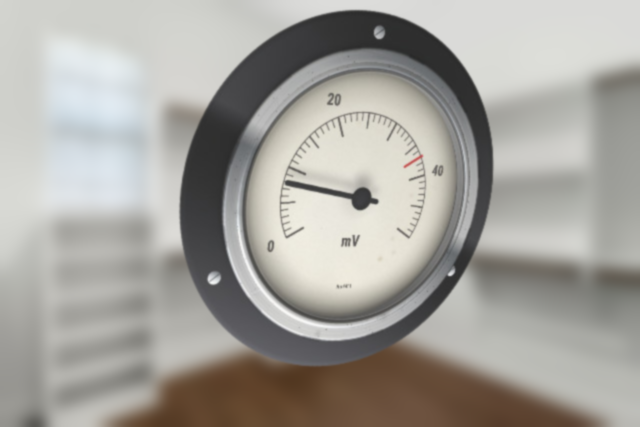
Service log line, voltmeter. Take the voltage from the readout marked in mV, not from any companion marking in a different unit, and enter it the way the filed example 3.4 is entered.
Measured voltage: 8
